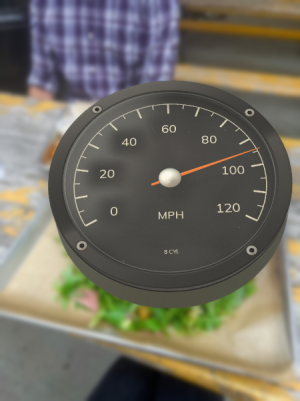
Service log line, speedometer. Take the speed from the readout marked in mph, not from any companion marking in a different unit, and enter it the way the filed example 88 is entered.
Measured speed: 95
